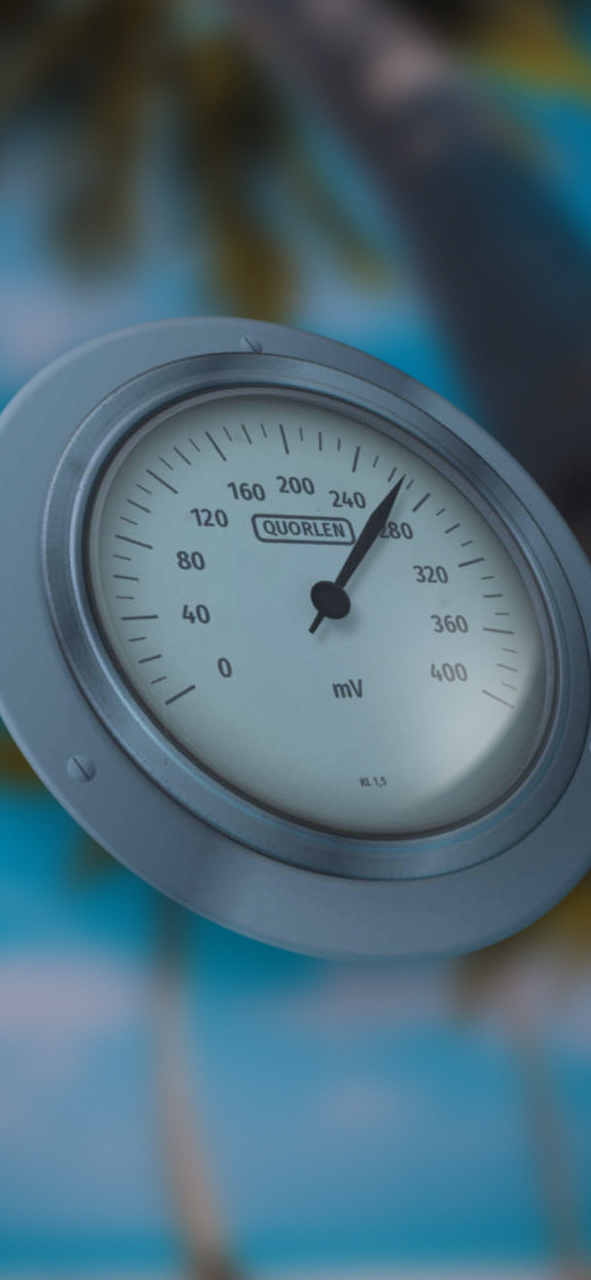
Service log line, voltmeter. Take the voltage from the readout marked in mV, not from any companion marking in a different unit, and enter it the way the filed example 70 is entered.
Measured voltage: 265
